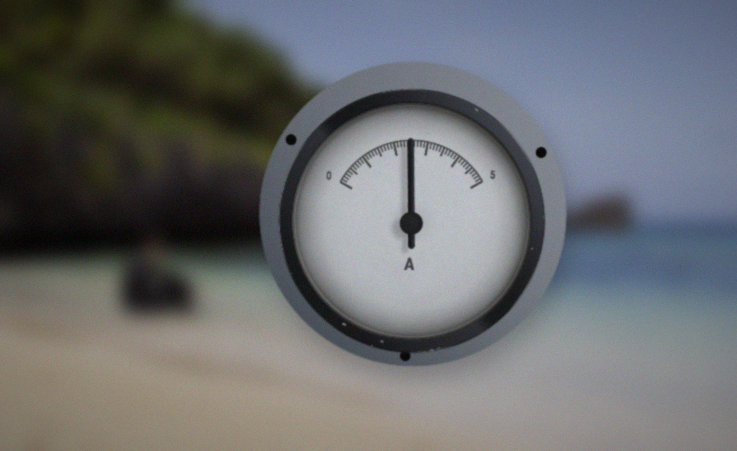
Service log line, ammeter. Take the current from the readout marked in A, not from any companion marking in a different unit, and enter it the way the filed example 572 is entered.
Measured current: 2.5
